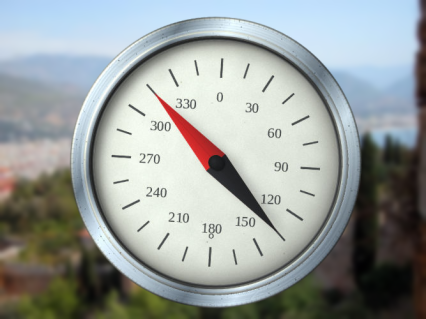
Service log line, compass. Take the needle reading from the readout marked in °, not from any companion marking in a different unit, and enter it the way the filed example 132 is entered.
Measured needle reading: 315
